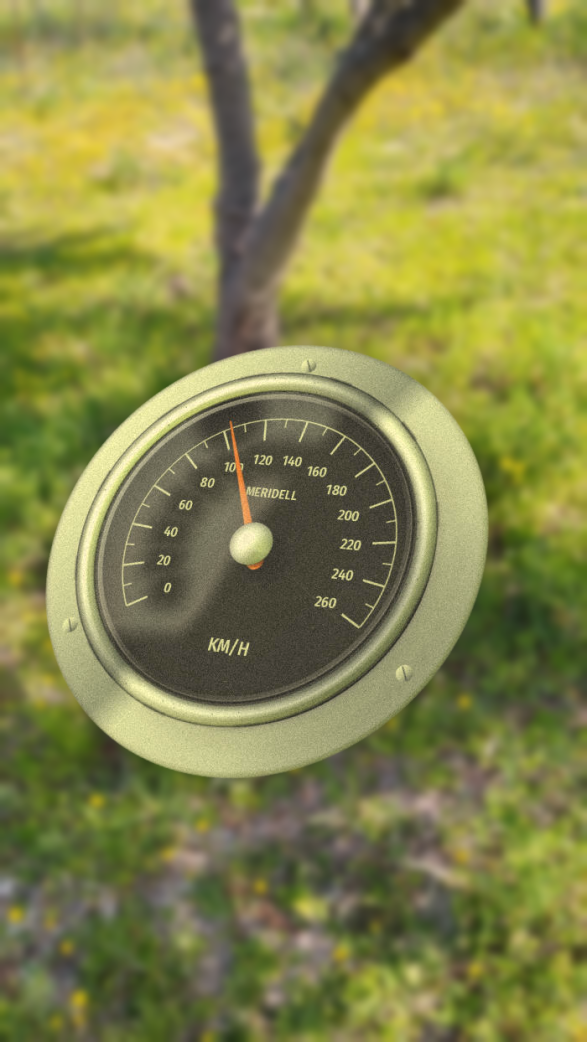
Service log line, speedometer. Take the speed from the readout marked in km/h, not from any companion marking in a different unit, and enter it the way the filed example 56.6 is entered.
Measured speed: 105
